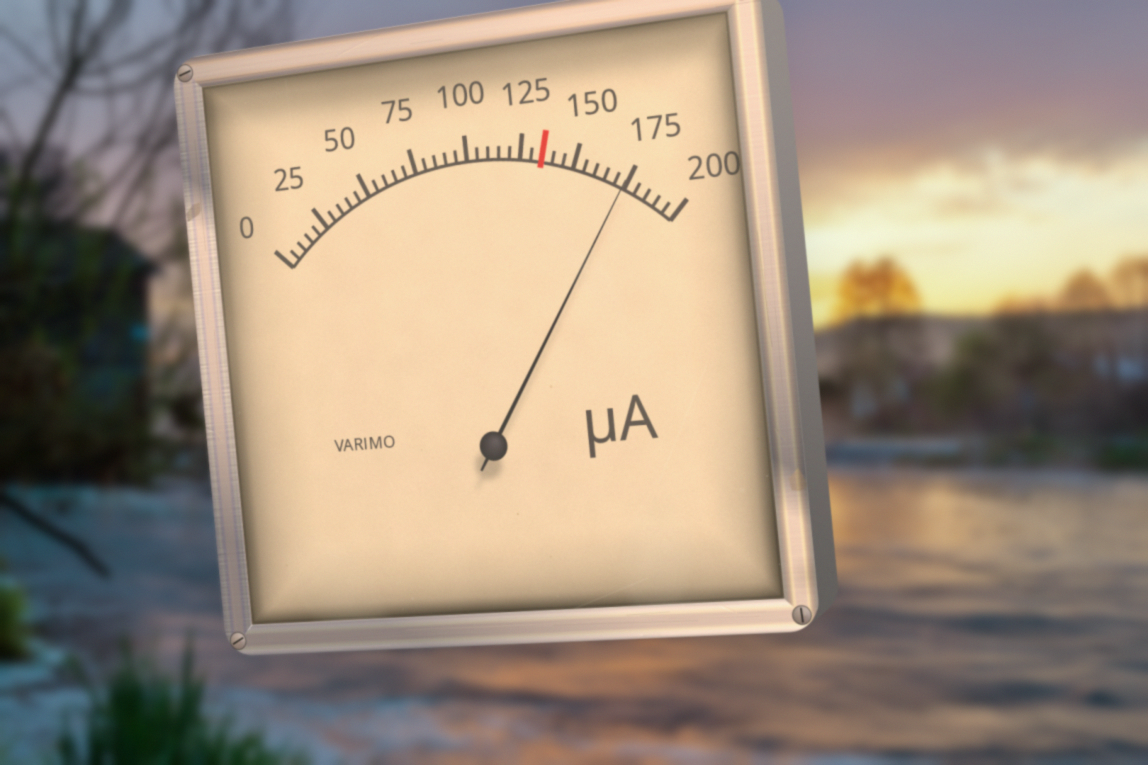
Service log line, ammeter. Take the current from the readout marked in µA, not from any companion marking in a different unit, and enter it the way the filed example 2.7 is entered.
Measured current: 175
